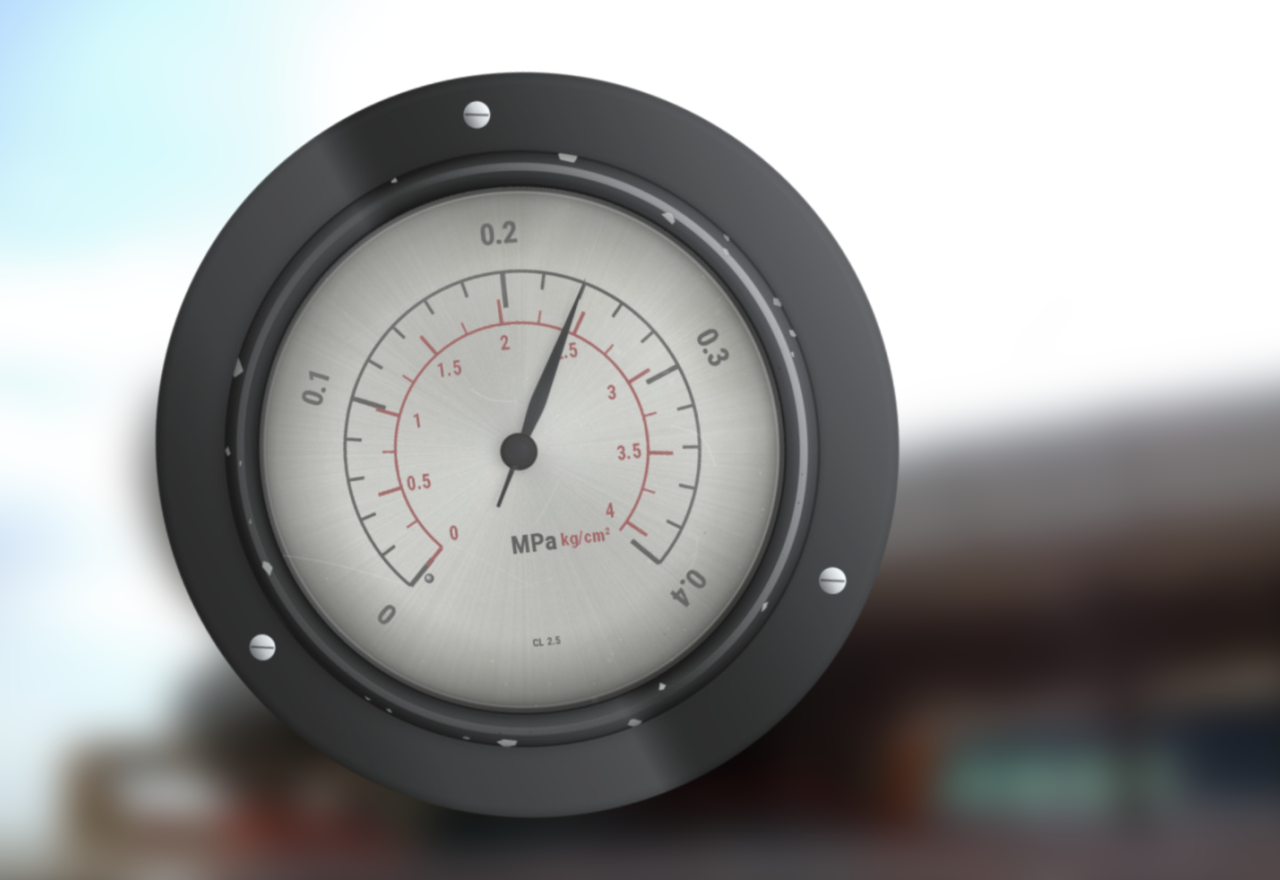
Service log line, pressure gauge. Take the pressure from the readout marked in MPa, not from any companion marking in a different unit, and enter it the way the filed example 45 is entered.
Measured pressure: 0.24
